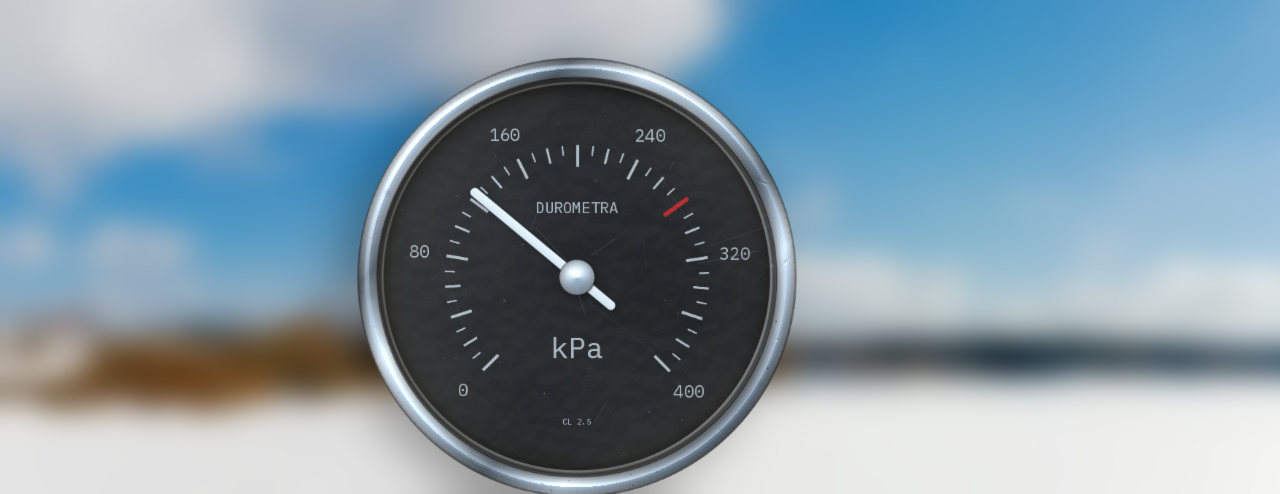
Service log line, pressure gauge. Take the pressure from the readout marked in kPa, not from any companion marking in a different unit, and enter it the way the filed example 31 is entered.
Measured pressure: 125
